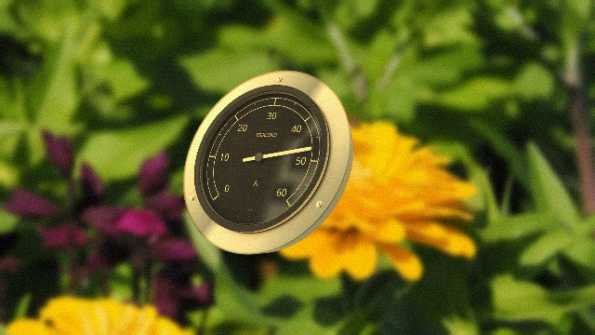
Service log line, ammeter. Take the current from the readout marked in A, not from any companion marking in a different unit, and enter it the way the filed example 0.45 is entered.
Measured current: 47.5
